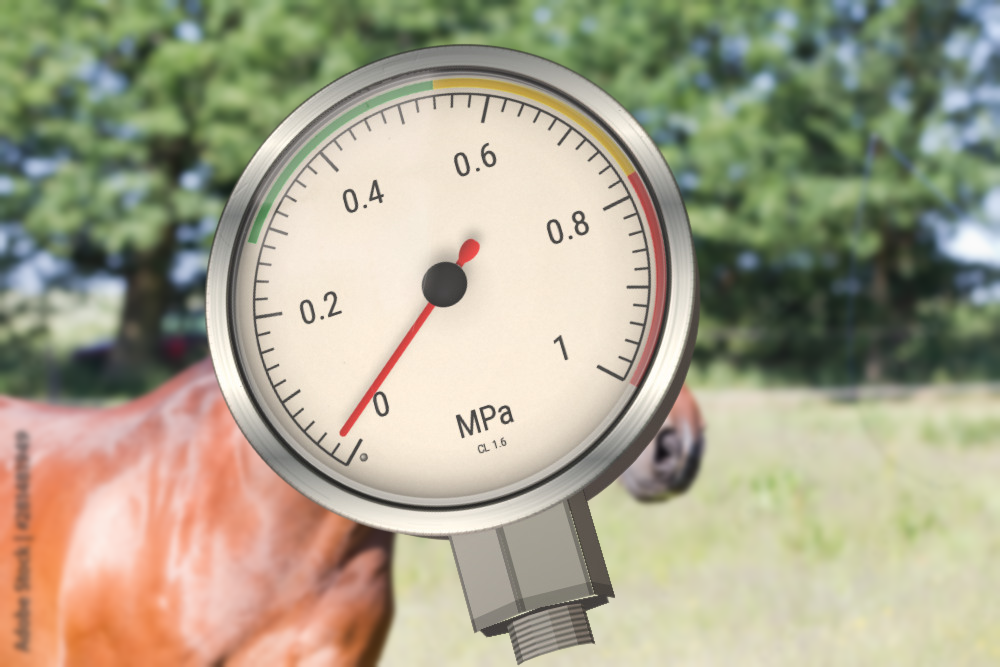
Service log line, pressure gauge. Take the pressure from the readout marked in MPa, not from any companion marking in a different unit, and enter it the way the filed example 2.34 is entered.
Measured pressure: 0.02
